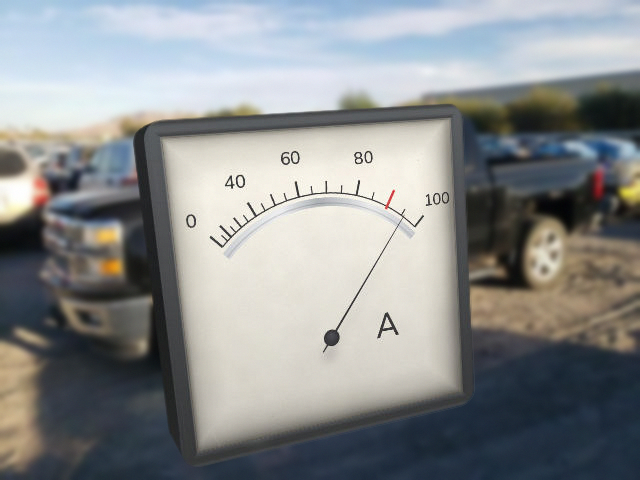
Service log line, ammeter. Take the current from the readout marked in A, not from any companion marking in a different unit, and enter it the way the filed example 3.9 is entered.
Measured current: 95
